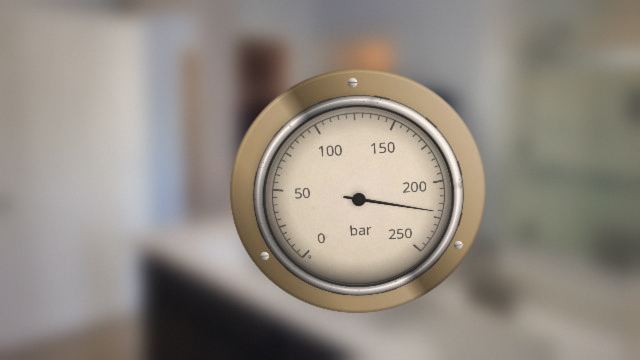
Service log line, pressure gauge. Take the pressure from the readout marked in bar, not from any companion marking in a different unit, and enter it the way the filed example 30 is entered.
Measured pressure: 220
